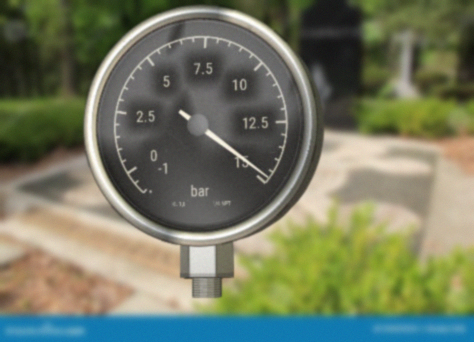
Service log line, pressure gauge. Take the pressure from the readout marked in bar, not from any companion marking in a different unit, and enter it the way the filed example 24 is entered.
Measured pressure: 14.75
